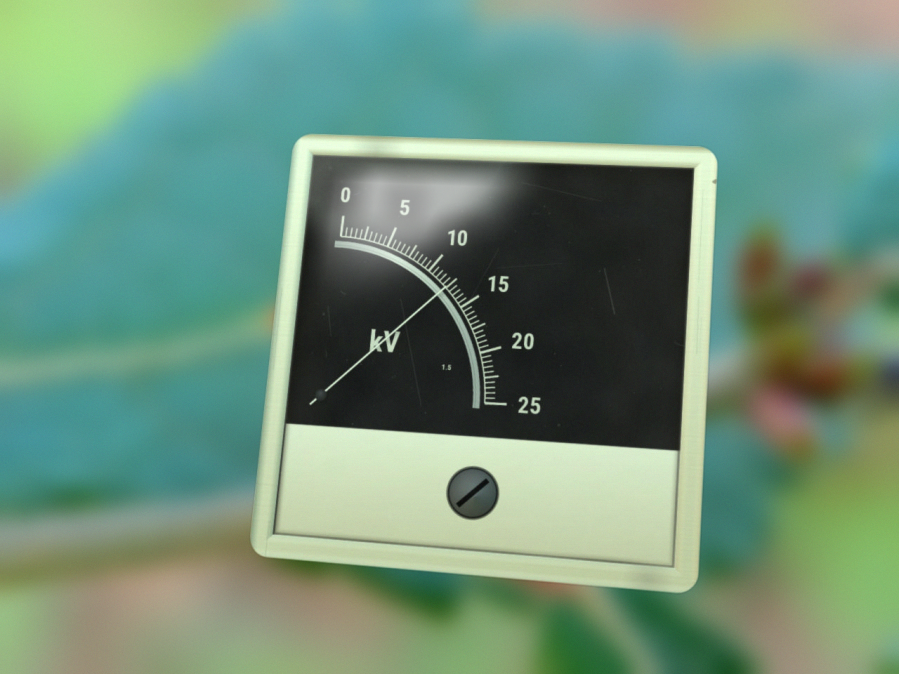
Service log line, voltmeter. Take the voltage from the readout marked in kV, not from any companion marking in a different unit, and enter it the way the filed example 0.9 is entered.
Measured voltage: 12.5
